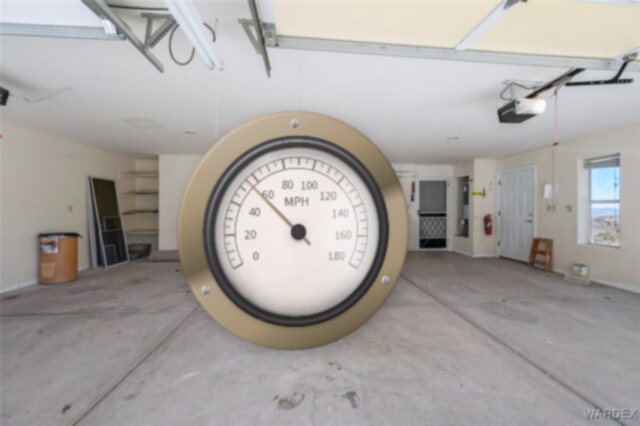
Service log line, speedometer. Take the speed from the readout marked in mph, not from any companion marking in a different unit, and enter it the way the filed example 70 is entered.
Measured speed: 55
